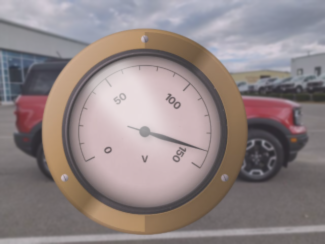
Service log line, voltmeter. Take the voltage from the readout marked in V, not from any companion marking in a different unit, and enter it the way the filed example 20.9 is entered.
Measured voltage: 140
